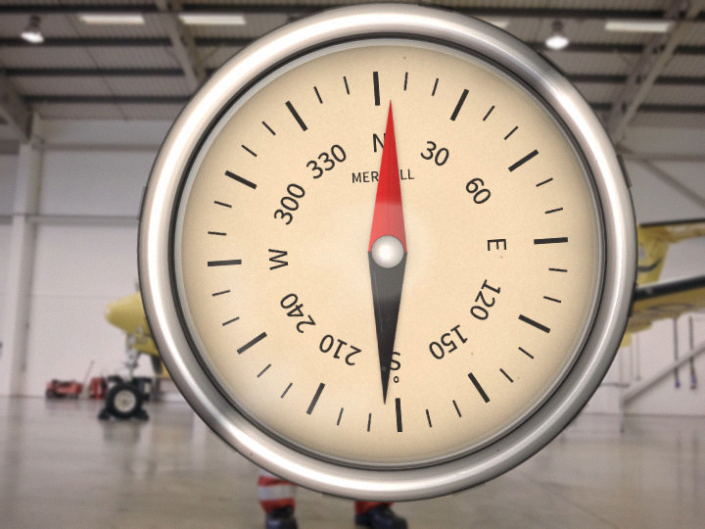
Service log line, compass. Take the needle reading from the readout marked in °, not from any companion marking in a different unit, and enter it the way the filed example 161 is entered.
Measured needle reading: 5
